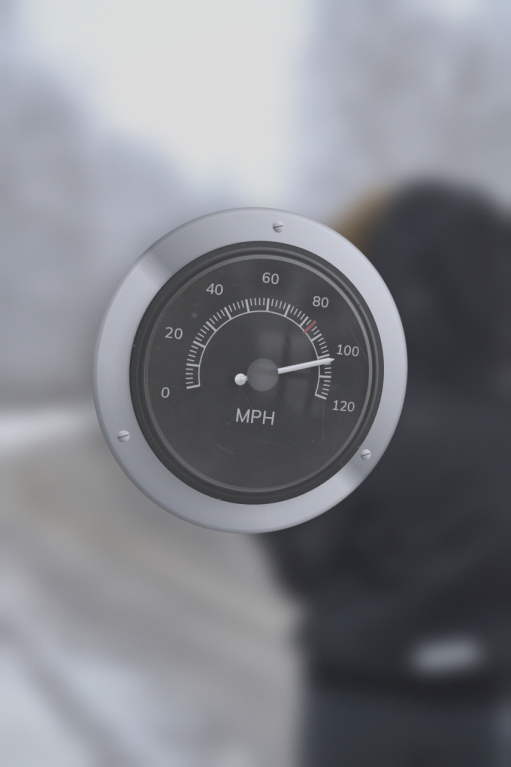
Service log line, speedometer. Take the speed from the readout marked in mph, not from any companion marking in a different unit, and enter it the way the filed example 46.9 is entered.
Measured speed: 102
